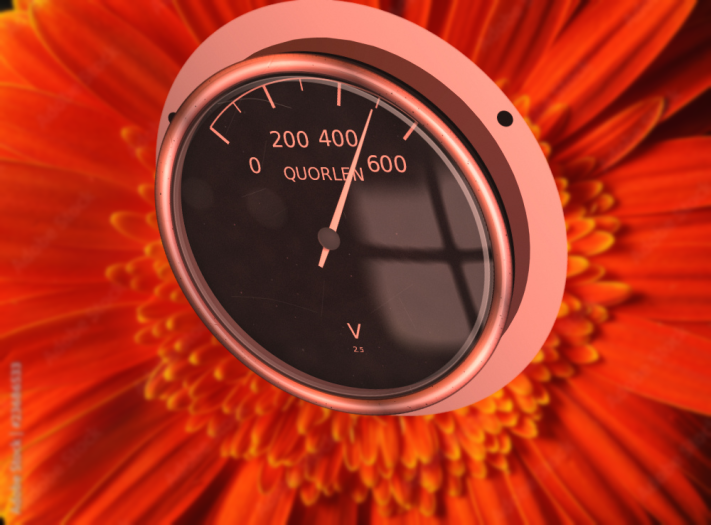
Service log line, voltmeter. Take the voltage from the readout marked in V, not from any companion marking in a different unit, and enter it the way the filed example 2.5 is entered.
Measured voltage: 500
